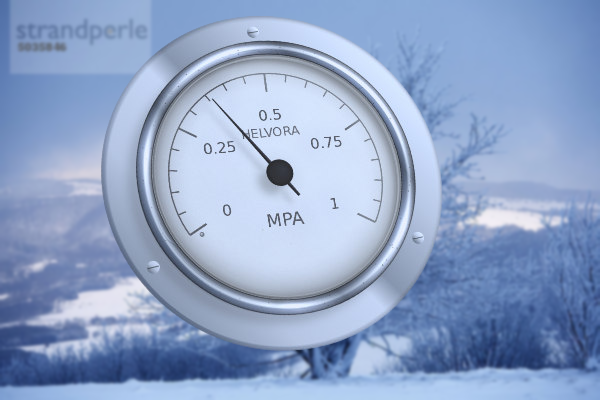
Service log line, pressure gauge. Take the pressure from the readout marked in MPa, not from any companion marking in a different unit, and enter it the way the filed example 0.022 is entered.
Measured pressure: 0.35
